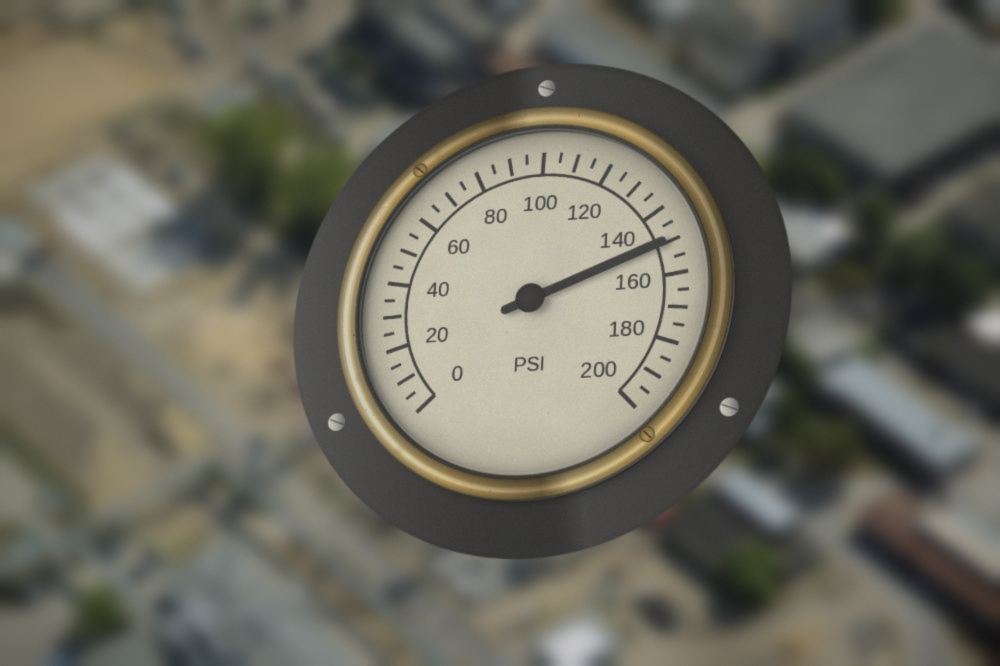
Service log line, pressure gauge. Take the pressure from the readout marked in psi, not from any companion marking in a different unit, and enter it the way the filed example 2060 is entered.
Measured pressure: 150
